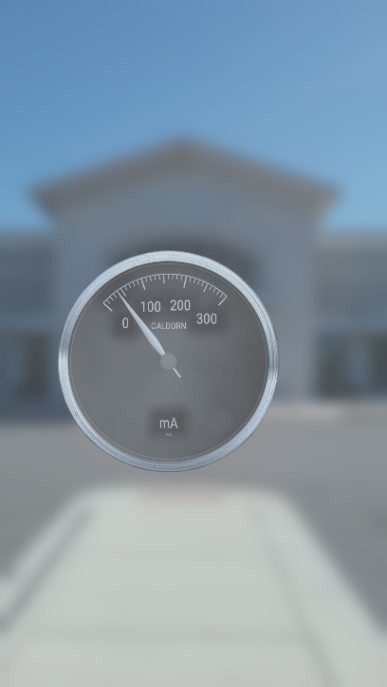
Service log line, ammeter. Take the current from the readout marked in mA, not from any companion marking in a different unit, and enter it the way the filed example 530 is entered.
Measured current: 40
